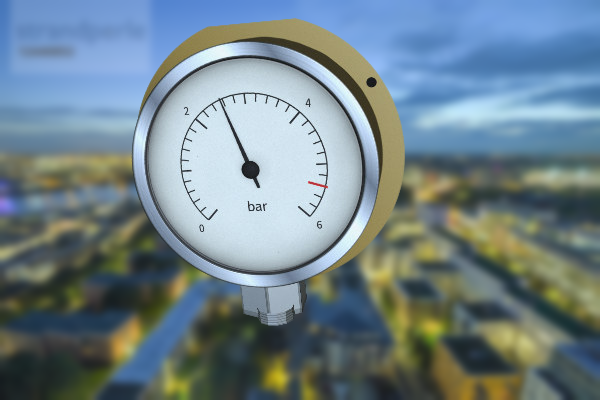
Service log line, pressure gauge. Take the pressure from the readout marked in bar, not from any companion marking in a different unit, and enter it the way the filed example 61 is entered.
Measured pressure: 2.6
